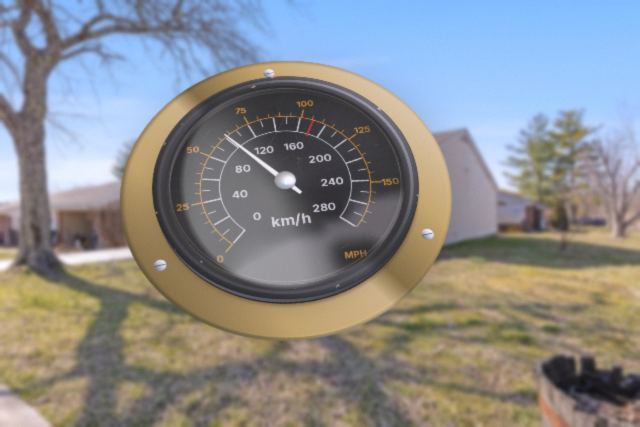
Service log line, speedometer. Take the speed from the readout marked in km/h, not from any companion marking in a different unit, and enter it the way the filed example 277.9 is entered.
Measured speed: 100
